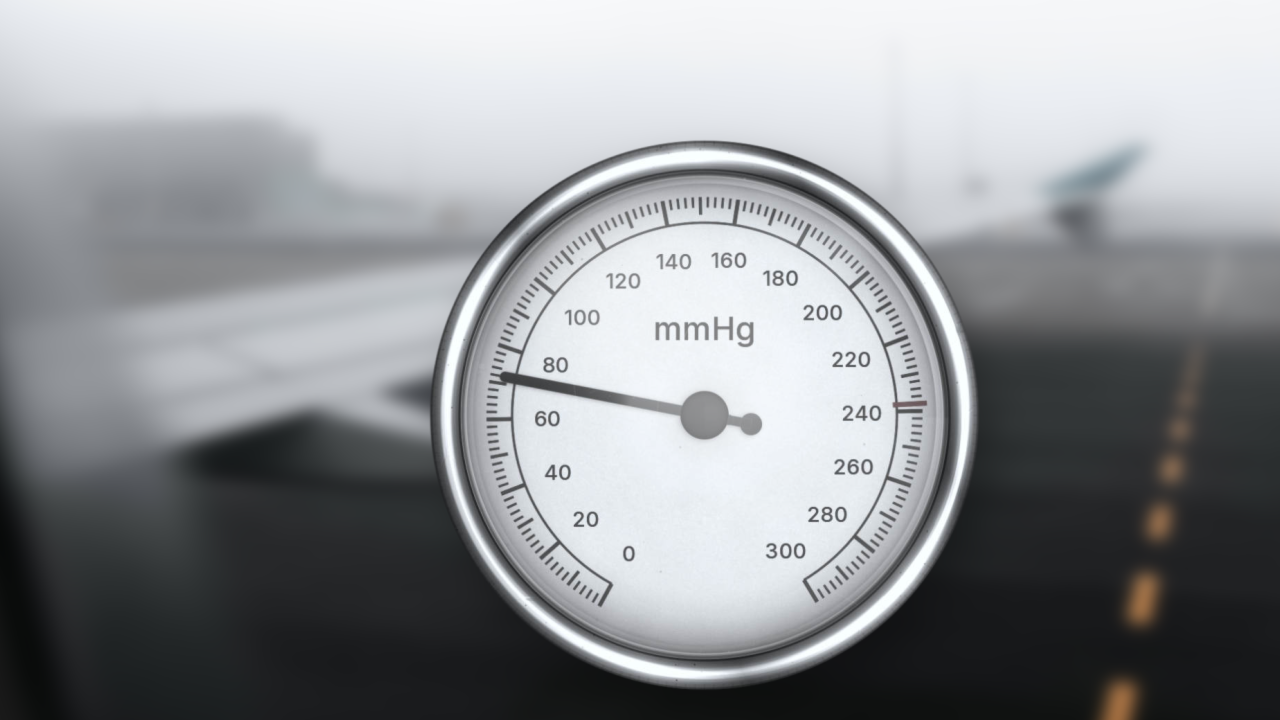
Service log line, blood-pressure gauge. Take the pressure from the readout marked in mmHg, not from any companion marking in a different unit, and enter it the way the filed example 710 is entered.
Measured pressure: 72
